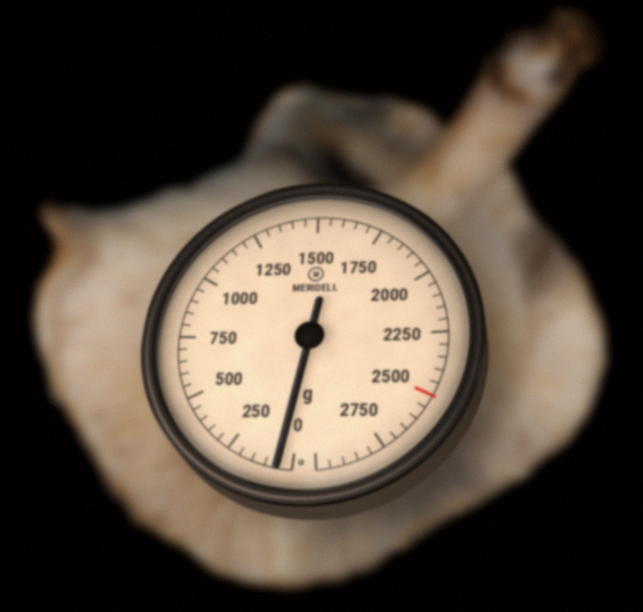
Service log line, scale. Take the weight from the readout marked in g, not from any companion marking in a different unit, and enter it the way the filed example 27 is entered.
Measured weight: 50
